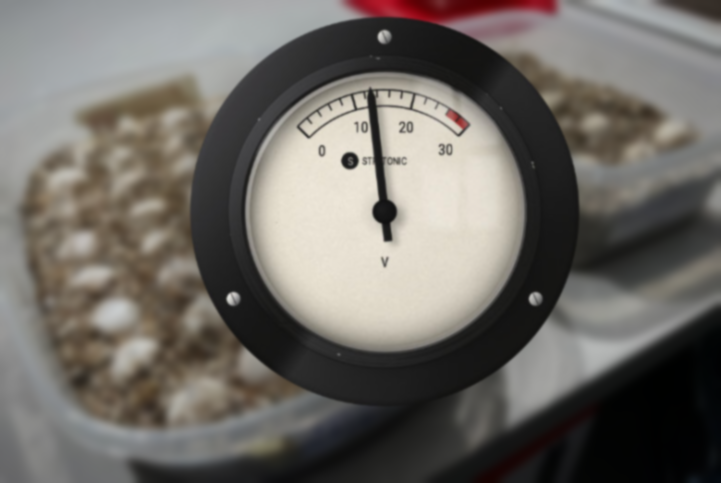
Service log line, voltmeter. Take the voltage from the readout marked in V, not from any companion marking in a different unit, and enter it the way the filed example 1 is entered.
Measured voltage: 13
